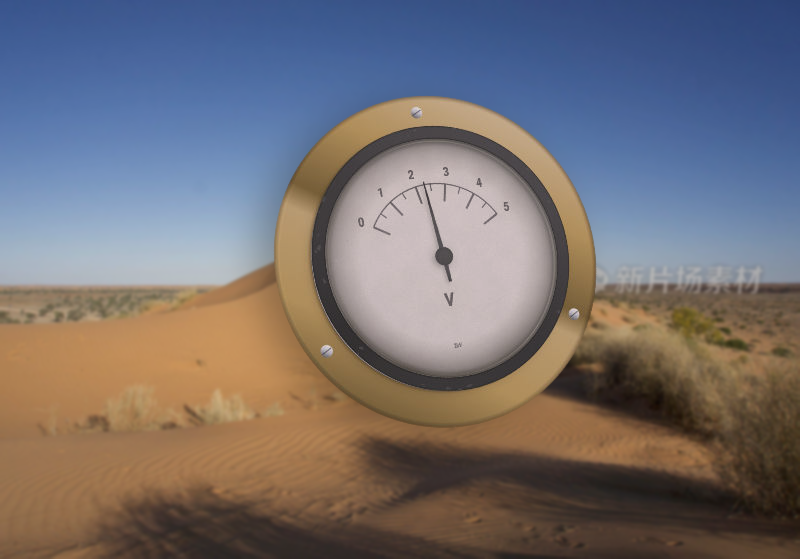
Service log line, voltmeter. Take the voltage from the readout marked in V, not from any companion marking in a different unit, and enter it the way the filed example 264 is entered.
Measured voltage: 2.25
